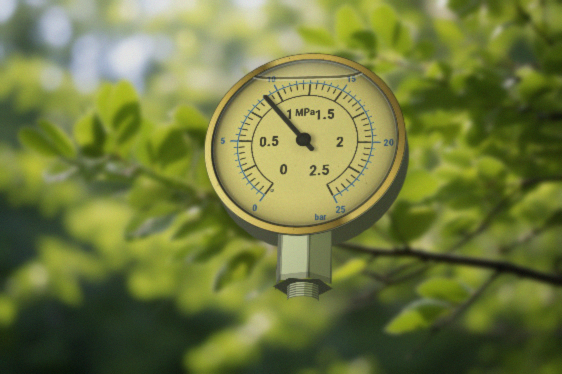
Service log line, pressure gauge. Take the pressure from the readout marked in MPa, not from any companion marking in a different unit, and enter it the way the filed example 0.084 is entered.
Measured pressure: 0.9
